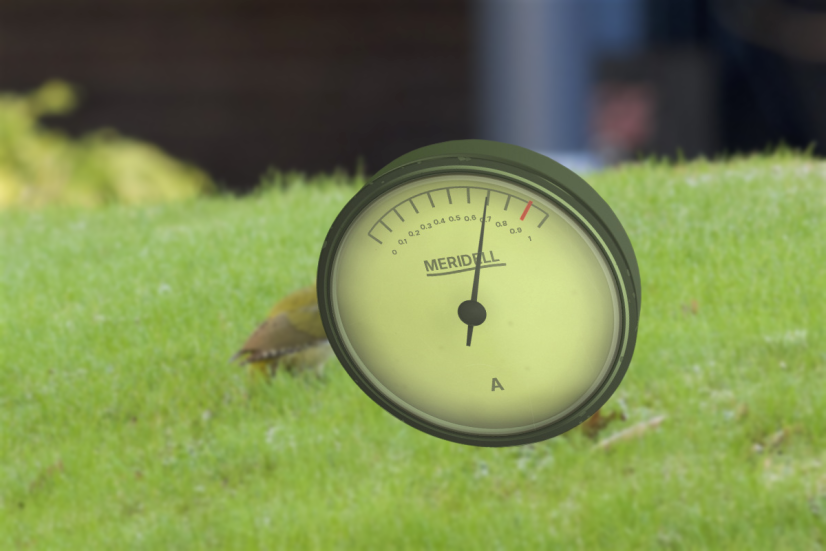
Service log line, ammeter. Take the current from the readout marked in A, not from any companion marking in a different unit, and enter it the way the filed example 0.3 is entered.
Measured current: 0.7
